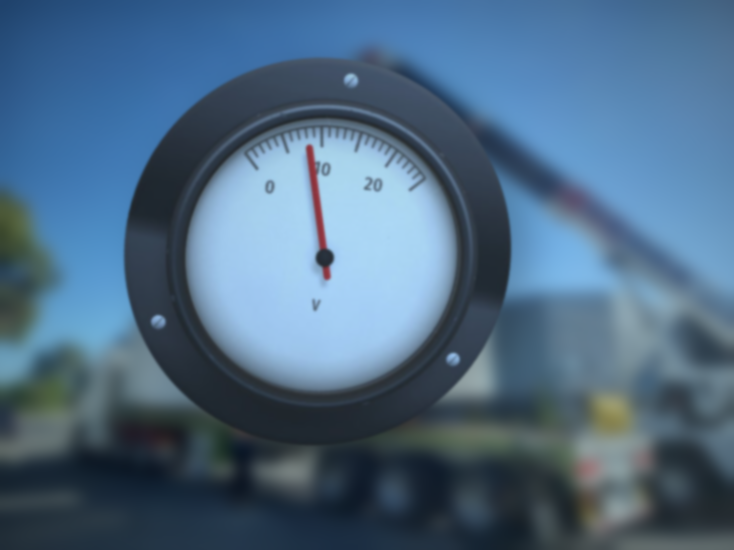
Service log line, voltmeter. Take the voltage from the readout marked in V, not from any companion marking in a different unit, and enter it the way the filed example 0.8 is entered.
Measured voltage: 8
